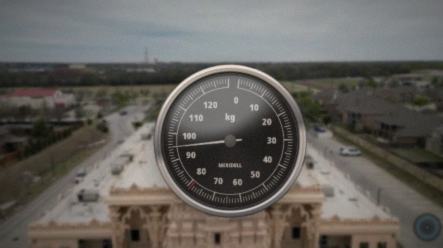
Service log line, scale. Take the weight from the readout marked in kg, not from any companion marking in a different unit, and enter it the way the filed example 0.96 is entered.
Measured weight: 95
